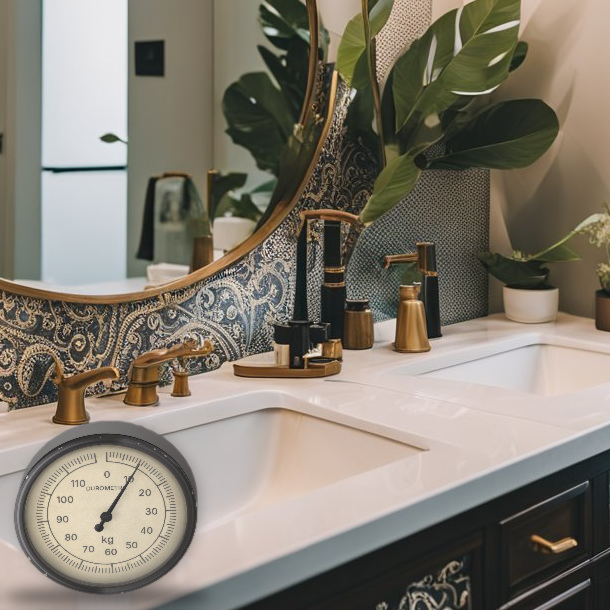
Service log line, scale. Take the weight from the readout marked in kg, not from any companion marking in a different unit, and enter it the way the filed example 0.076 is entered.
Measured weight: 10
